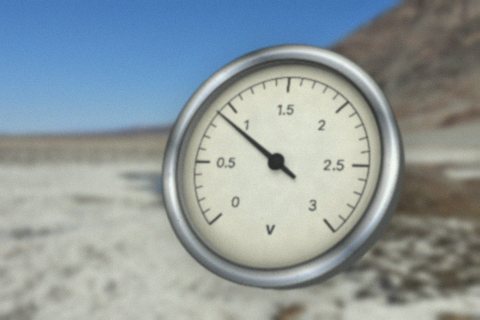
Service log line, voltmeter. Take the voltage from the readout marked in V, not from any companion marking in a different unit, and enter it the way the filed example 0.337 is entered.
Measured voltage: 0.9
